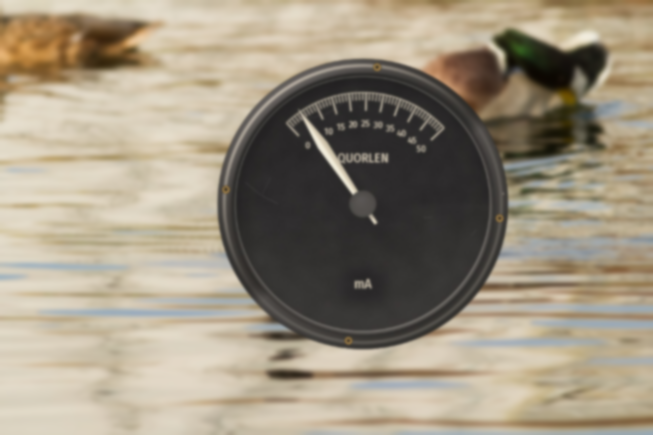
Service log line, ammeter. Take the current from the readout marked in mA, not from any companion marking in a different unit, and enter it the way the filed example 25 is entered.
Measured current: 5
